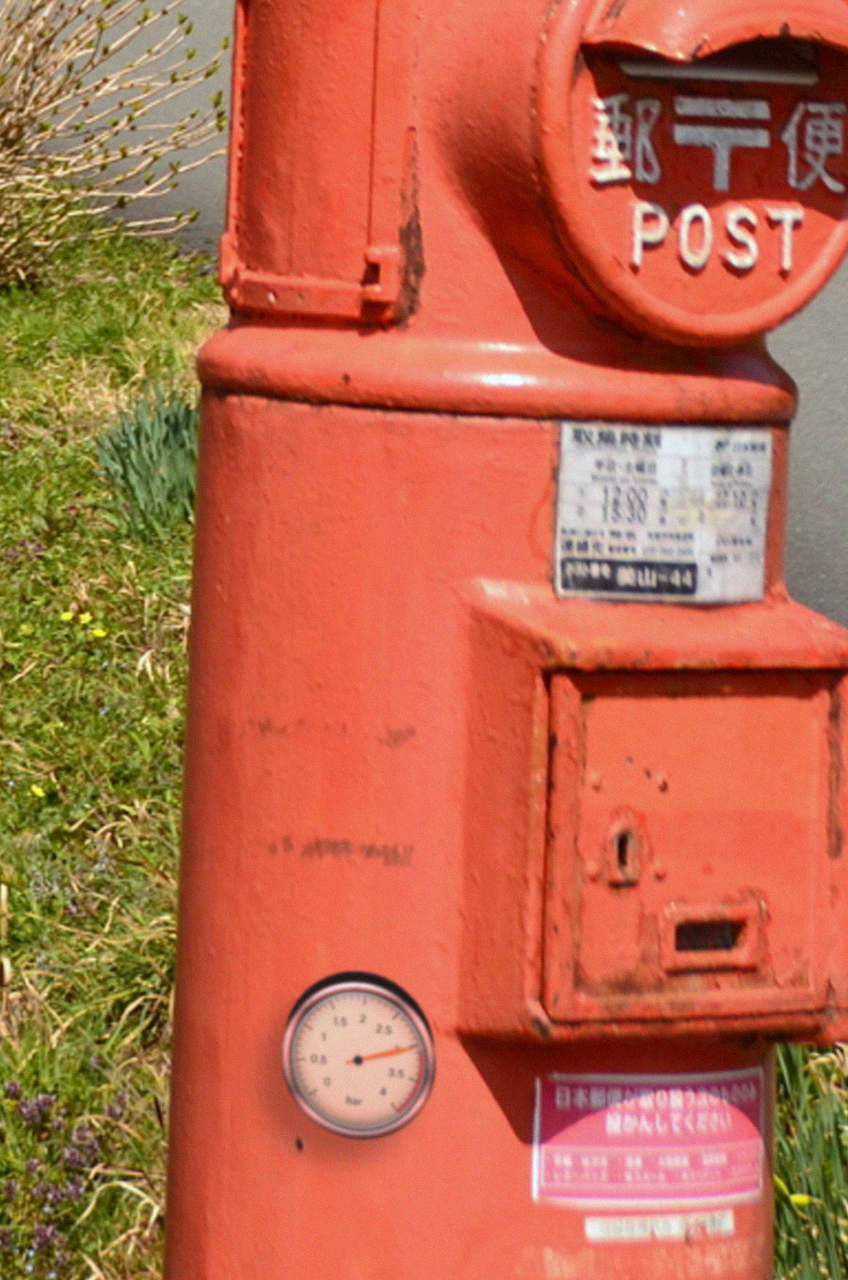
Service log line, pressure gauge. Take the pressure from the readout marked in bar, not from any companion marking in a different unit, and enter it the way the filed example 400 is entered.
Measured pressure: 3
